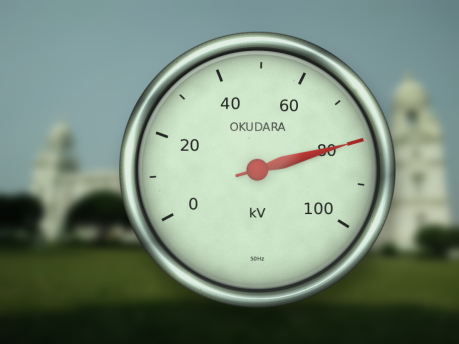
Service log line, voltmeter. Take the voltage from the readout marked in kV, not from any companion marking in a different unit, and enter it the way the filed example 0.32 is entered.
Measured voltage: 80
